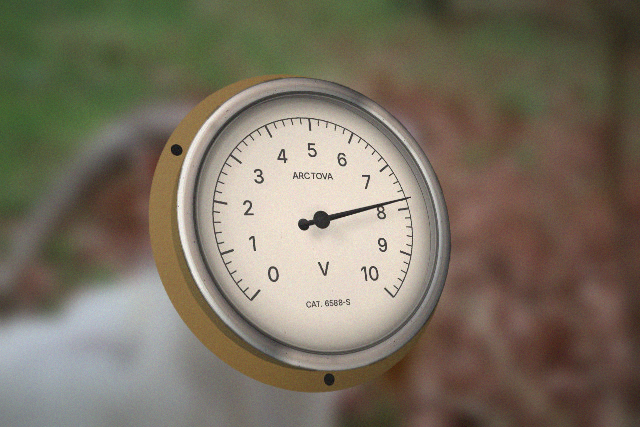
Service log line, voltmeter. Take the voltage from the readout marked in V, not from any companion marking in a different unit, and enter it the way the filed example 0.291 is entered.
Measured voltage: 7.8
